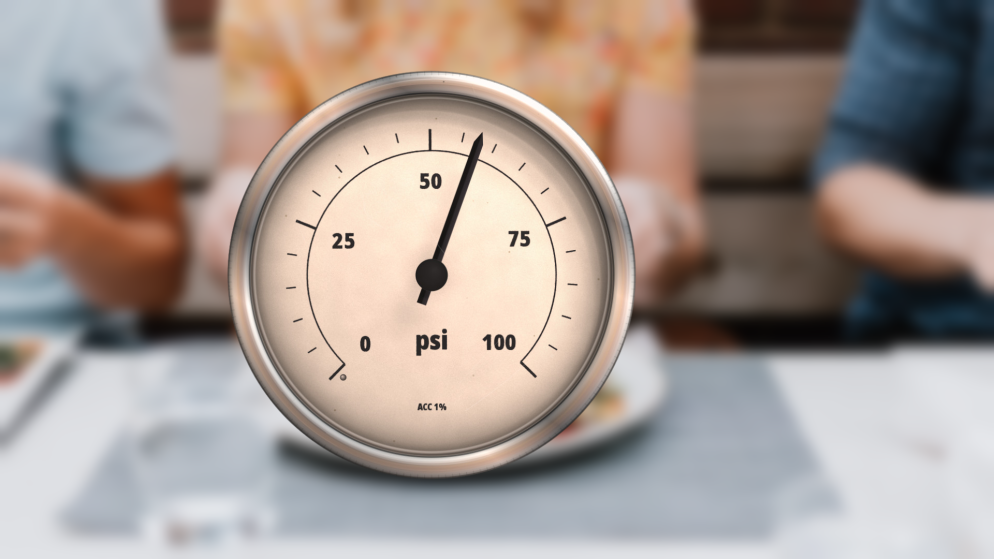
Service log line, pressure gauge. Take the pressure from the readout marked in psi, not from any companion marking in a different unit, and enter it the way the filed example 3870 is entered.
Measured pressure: 57.5
